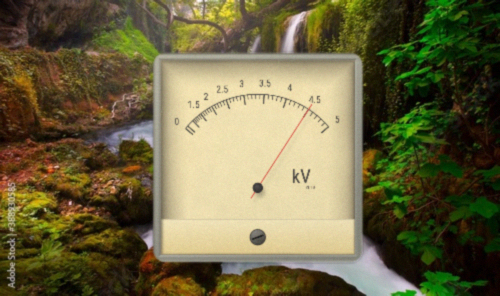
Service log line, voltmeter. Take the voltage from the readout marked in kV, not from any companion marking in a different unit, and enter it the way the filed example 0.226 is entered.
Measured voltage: 4.5
